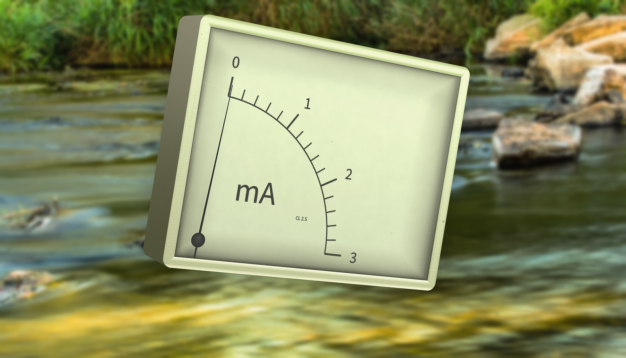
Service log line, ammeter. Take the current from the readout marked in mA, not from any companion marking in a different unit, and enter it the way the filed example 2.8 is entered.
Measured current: 0
